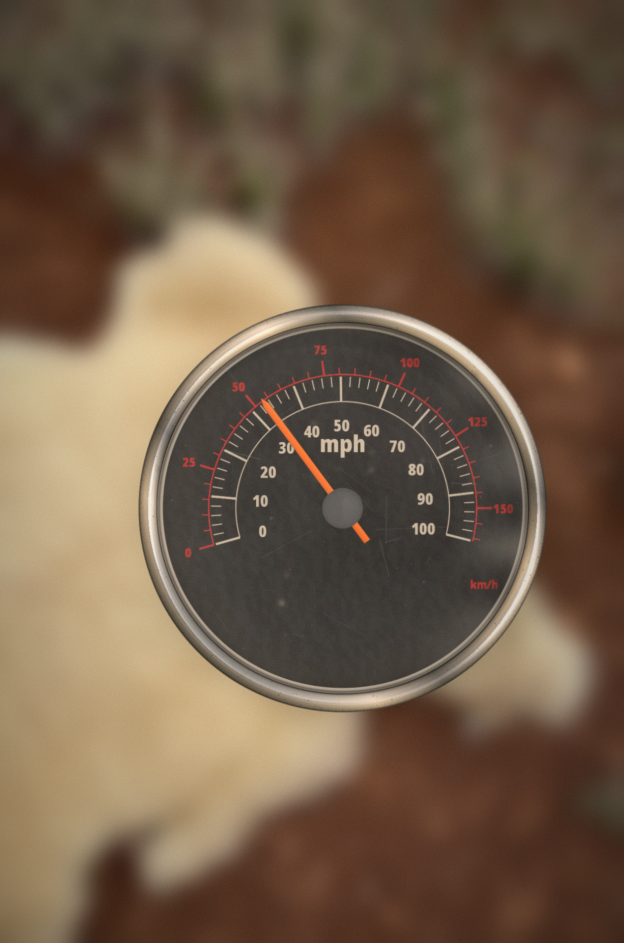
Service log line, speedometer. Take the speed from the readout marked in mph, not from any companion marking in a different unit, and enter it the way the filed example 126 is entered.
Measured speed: 33
